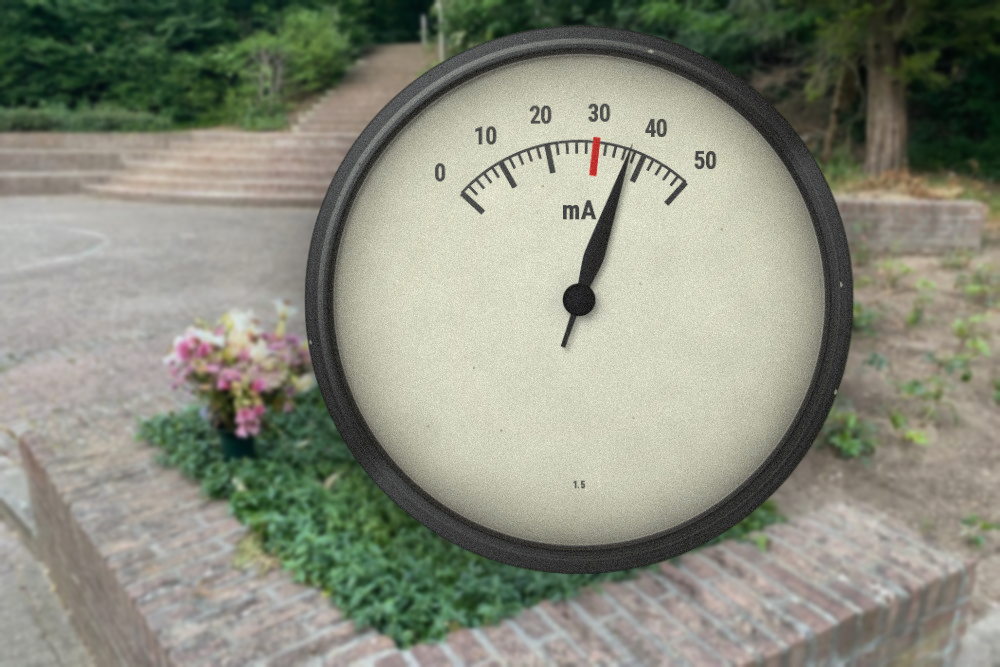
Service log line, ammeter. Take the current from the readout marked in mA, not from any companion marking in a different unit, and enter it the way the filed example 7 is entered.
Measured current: 37
